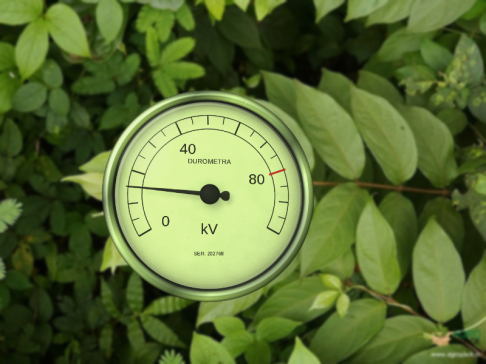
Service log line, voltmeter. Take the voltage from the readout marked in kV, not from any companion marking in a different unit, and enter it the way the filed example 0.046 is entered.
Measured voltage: 15
